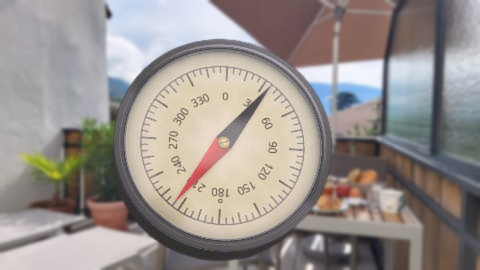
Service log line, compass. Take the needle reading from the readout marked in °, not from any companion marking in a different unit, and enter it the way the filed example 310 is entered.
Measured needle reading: 215
